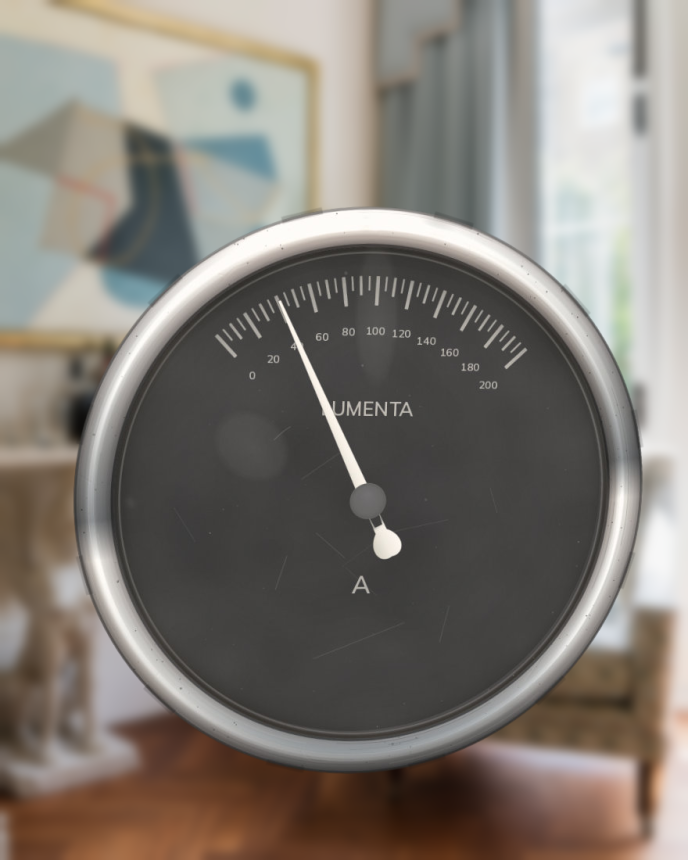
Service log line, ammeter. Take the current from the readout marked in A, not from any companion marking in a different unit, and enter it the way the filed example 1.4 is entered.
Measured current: 40
